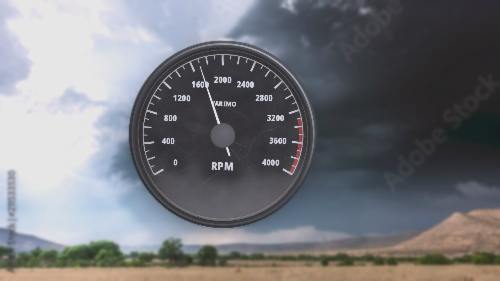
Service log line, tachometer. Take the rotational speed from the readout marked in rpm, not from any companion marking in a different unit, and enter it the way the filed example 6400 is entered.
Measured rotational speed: 1700
